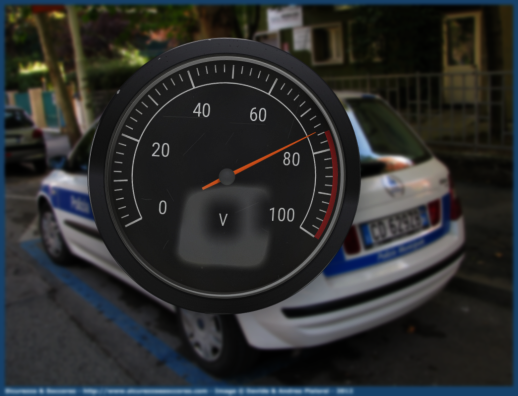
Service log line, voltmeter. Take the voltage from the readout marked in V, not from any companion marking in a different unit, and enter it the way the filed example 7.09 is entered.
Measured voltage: 75
